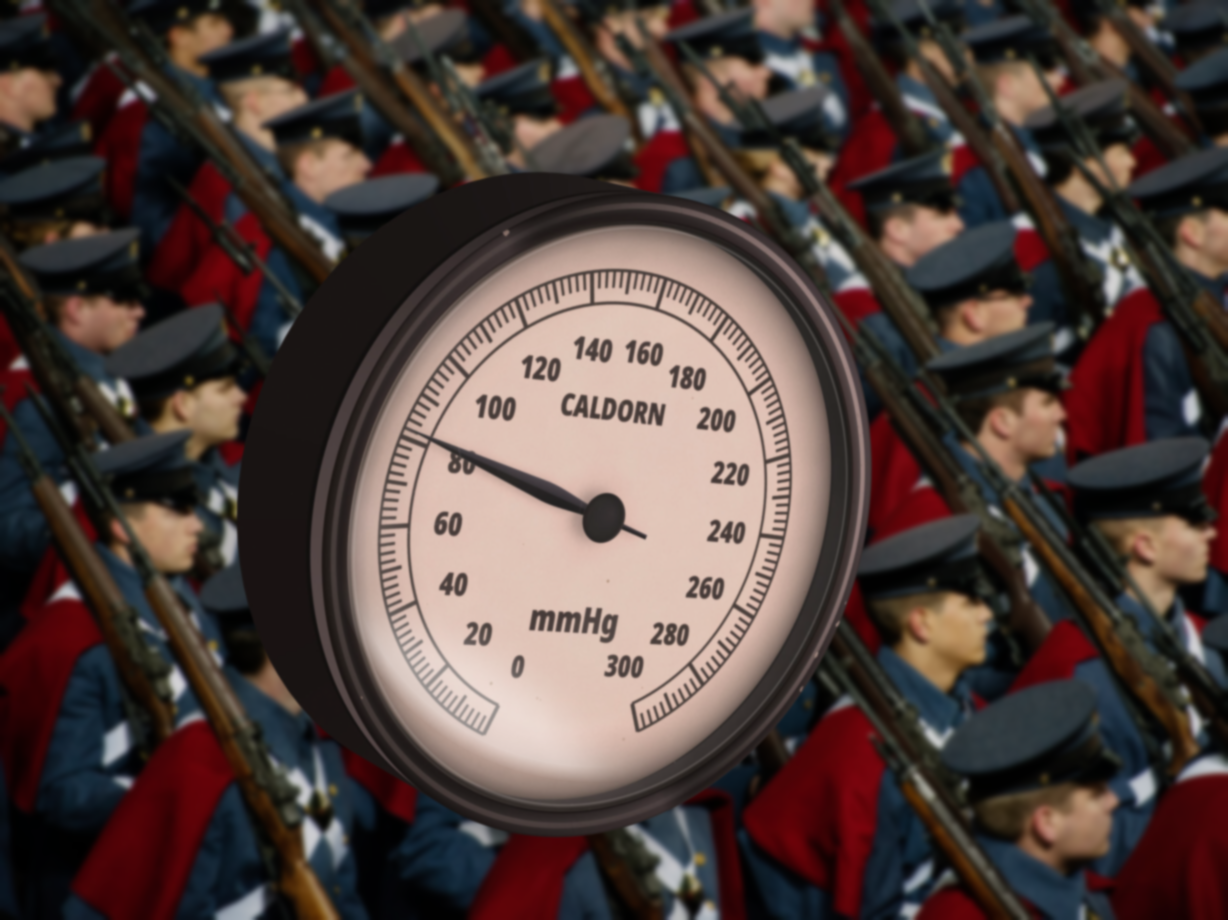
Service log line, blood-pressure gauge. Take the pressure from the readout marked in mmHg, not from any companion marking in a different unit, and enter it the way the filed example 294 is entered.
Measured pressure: 82
